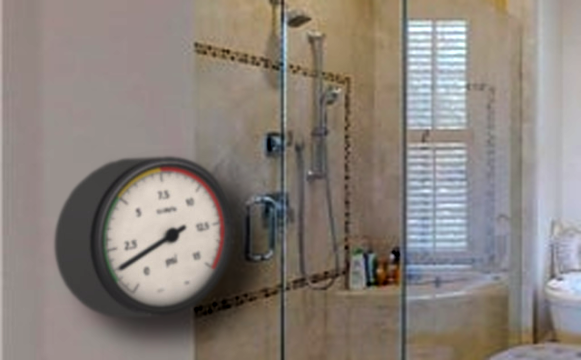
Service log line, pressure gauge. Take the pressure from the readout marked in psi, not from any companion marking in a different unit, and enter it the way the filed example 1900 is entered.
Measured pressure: 1.5
